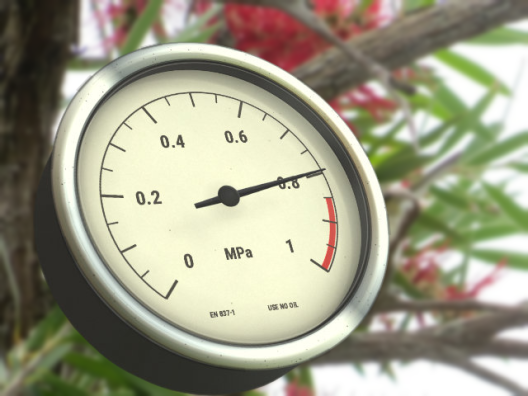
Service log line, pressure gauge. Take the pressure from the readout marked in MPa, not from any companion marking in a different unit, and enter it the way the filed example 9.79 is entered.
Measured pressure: 0.8
